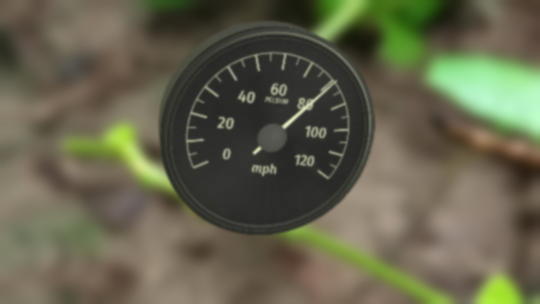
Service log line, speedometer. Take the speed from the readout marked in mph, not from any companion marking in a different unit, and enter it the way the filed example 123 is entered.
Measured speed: 80
